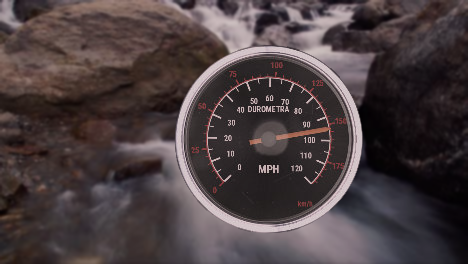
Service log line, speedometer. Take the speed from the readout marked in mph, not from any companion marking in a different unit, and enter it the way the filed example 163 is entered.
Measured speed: 95
